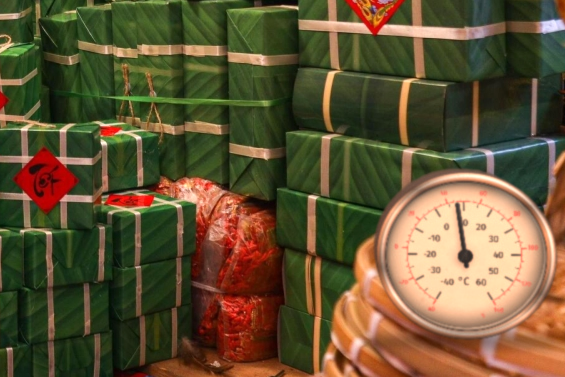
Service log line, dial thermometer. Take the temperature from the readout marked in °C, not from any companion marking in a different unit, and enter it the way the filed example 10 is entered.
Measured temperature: 7.5
